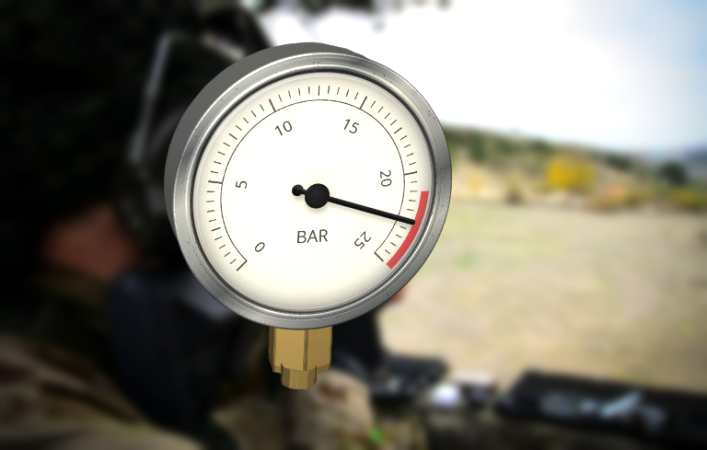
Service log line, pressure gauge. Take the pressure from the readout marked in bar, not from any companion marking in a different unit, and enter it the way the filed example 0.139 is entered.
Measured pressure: 22.5
